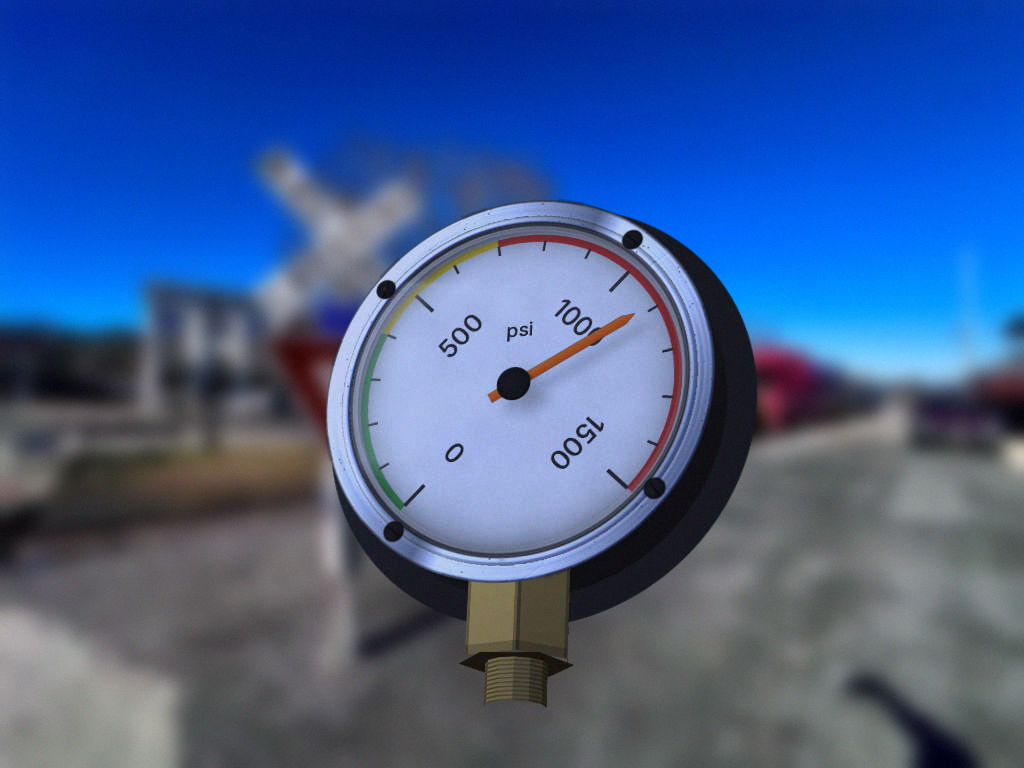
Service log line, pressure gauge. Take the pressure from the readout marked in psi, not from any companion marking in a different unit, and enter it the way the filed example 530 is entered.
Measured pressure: 1100
